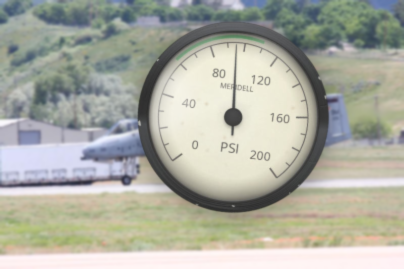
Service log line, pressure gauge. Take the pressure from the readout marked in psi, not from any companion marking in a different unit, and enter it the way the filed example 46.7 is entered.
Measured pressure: 95
